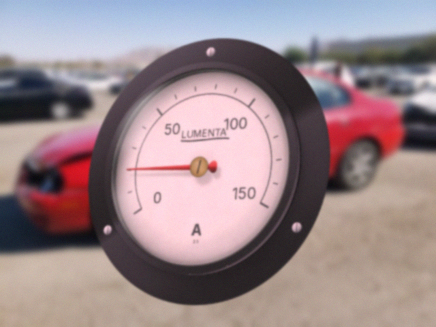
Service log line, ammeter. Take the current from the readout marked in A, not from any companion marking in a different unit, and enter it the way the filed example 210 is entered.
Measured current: 20
